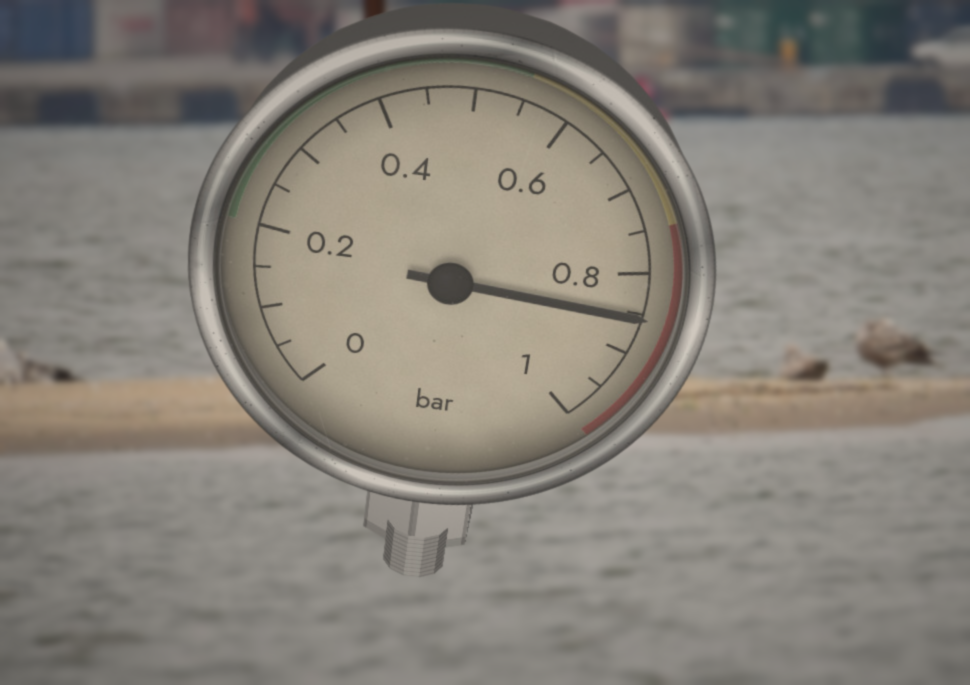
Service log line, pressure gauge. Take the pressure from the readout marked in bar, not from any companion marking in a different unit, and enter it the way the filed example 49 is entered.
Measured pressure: 0.85
